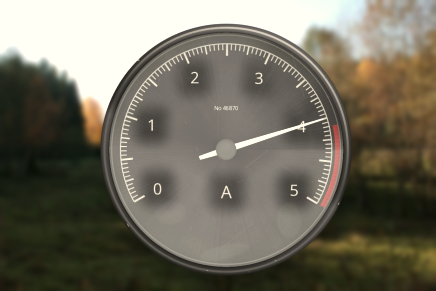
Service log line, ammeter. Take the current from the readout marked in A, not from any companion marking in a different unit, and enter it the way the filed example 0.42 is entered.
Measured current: 4
